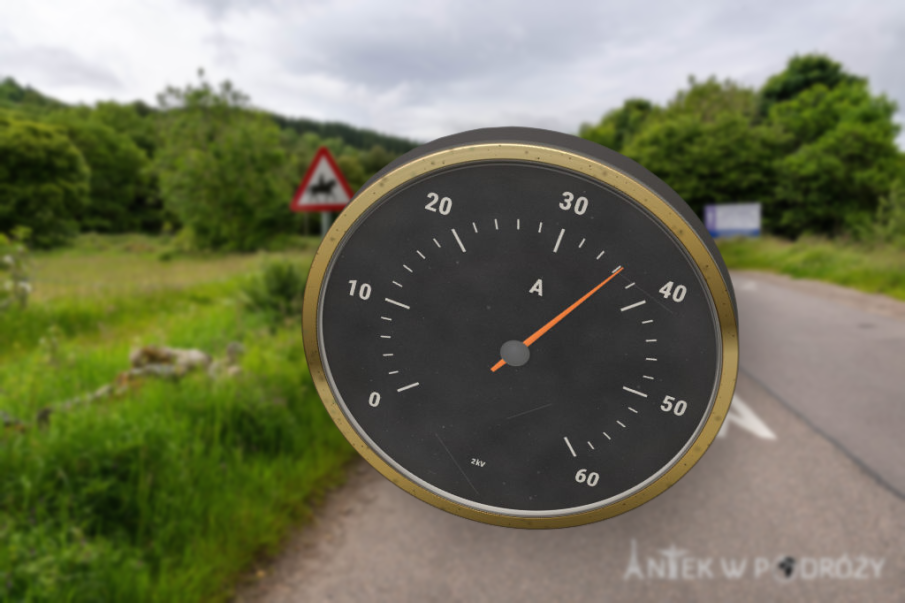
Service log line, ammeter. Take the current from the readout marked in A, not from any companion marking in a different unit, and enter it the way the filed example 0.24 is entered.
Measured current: 36
